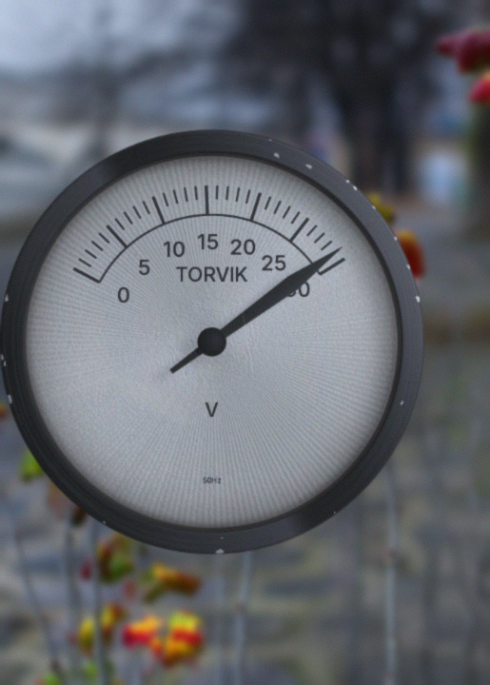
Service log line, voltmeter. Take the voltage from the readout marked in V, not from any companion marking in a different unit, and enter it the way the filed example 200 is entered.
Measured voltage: 29
